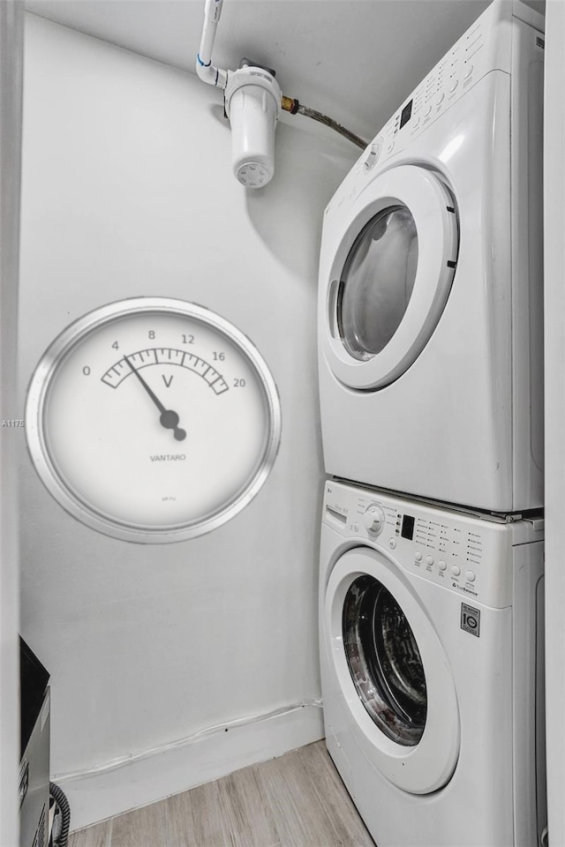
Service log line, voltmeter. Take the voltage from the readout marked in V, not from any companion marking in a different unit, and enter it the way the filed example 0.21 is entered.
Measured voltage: 4
